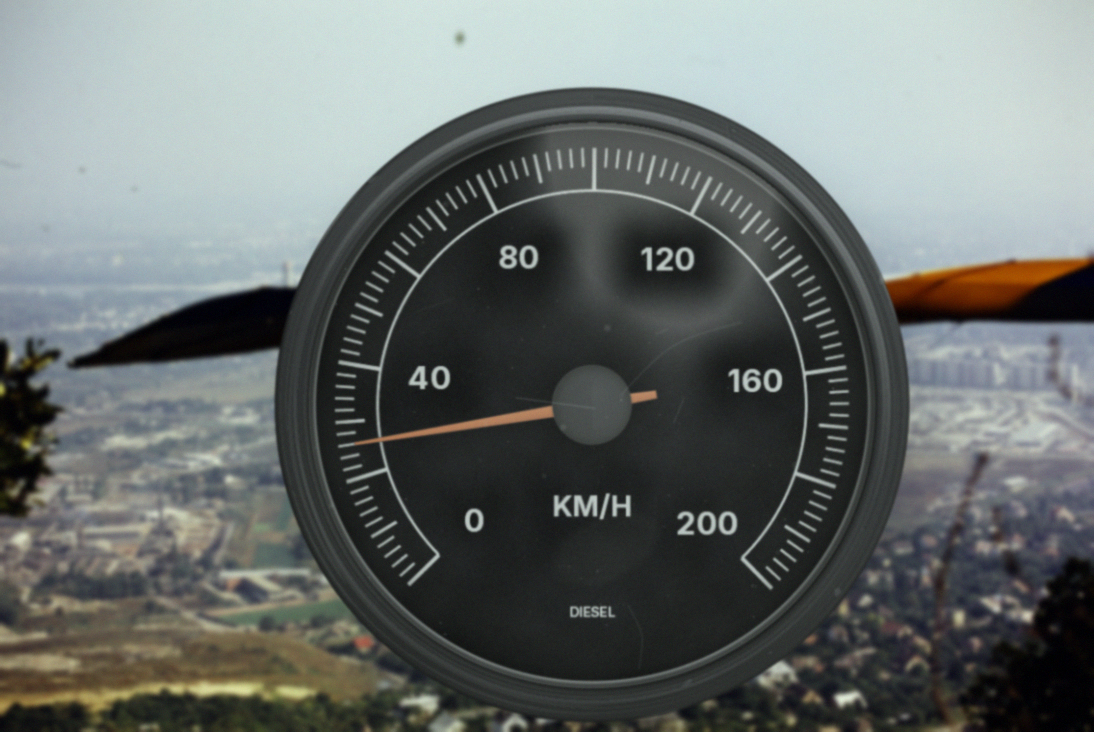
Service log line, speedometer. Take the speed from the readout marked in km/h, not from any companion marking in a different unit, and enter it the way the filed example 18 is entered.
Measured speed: 26
